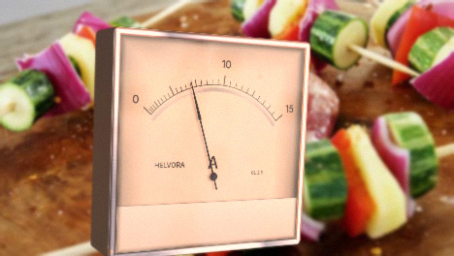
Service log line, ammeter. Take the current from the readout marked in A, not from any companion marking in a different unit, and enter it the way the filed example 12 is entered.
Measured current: 7
